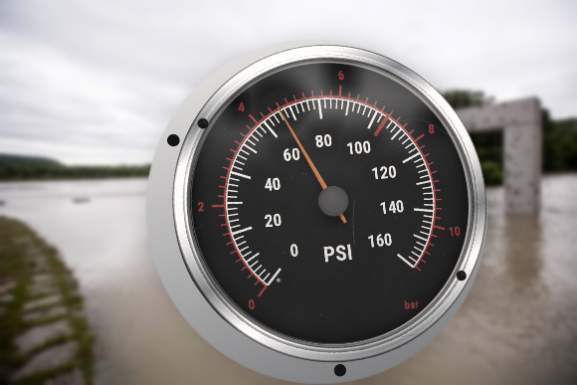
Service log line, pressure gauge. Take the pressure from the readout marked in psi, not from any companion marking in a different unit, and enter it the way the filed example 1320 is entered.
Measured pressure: 66
